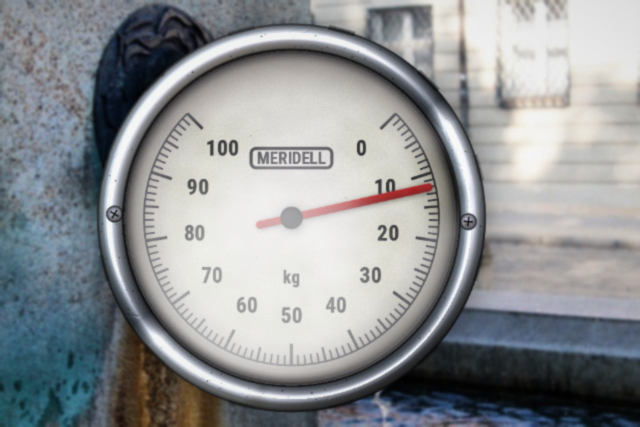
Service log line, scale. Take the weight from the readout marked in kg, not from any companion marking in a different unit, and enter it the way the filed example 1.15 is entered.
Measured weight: 12
